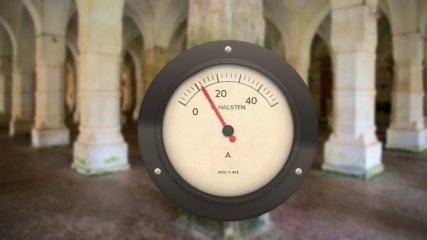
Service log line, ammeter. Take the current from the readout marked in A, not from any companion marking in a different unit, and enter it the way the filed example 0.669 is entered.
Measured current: 12
